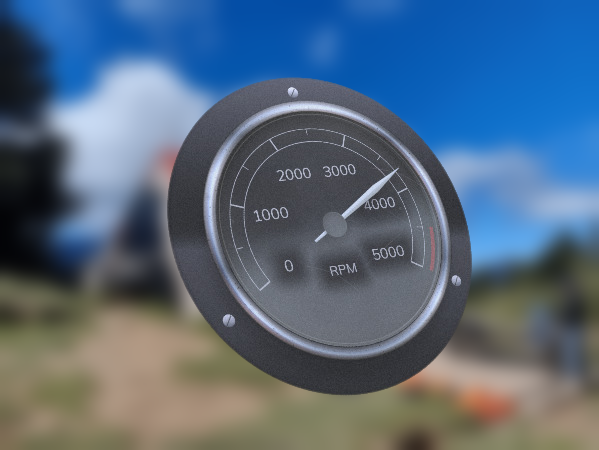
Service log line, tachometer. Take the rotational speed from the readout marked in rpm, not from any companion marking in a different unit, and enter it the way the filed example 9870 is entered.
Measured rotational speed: 3750
